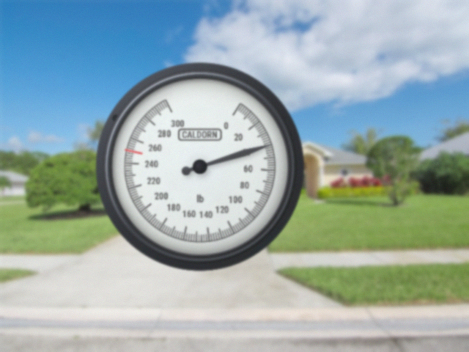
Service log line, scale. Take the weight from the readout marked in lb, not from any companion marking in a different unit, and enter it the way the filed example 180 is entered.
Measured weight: 40
